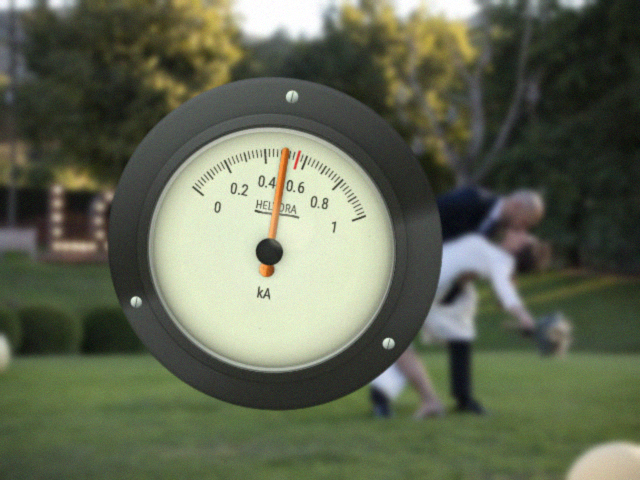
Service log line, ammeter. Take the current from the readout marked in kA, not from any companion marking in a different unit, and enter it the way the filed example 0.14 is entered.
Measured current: 0.5
